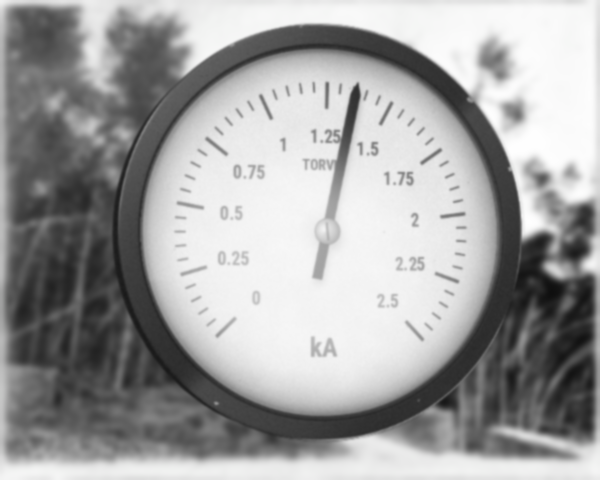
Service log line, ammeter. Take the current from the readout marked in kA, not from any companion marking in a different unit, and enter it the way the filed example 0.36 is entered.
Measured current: 1.35
